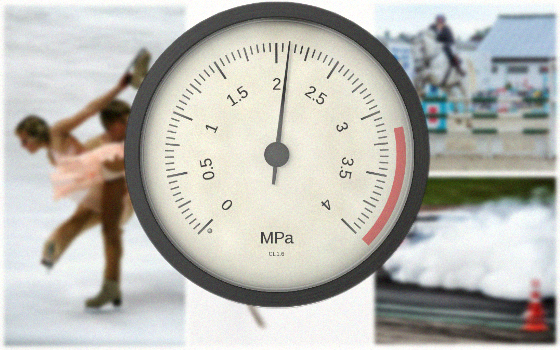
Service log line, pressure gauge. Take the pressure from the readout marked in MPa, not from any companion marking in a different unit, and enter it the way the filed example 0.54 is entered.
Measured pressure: 2.1
